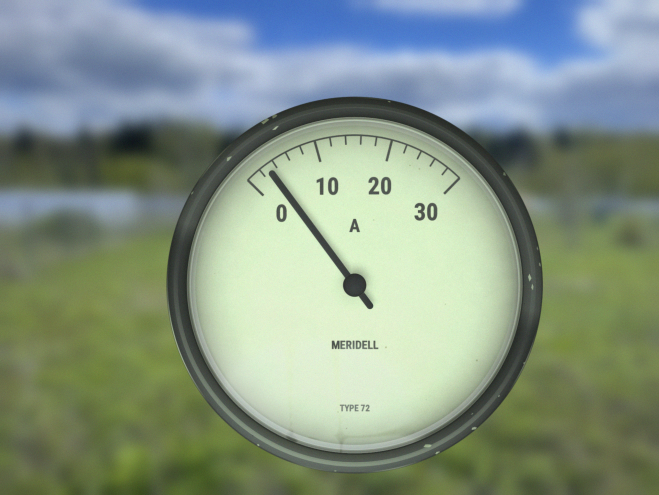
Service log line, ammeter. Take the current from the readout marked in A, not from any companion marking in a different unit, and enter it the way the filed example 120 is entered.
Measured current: 3
